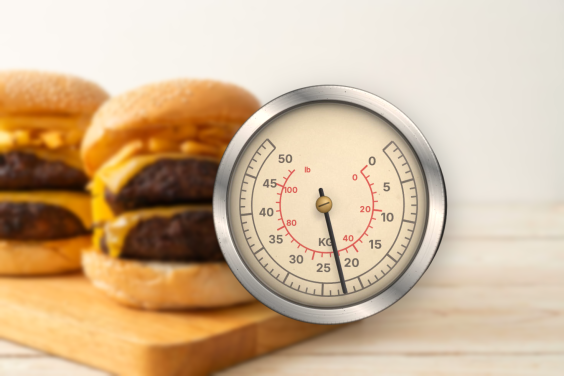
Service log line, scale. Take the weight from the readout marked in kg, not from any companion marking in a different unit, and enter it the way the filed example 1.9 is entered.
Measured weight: 22
